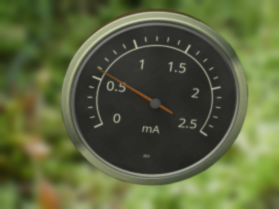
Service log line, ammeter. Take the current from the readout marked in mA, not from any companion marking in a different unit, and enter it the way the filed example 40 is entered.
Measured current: 0.6
